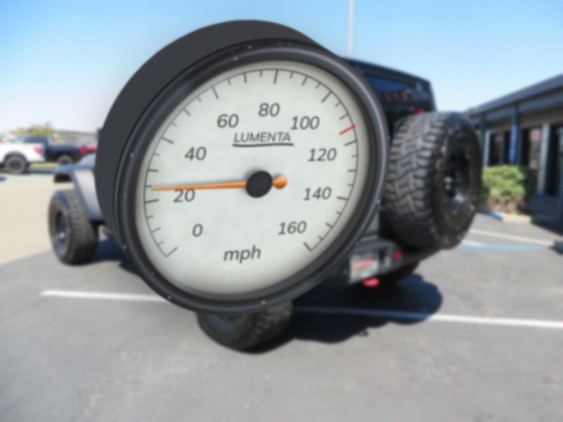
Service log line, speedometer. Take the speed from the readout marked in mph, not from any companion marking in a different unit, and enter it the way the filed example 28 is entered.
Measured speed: 25
